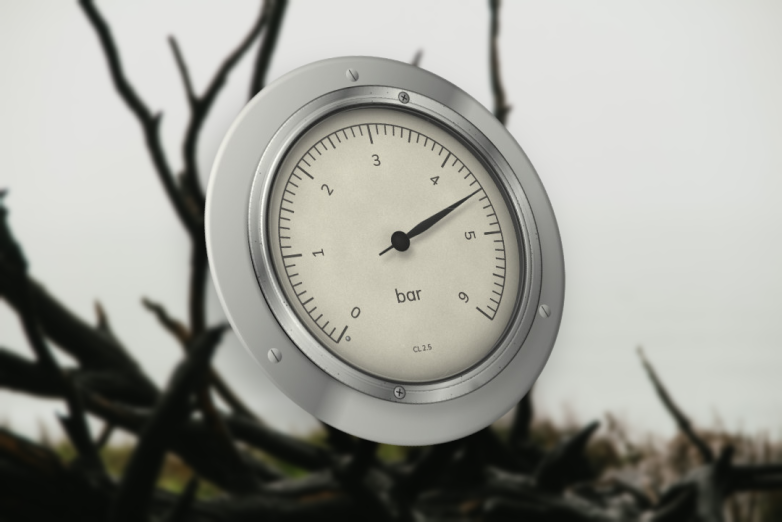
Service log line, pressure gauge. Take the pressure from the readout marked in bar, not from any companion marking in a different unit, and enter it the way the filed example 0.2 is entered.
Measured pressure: 4.5
